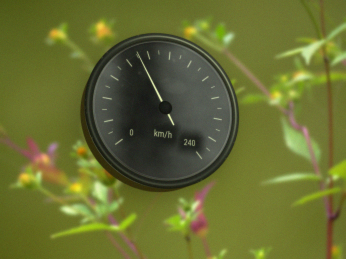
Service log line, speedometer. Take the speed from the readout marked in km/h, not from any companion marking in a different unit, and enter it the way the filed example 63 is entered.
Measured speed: 90
